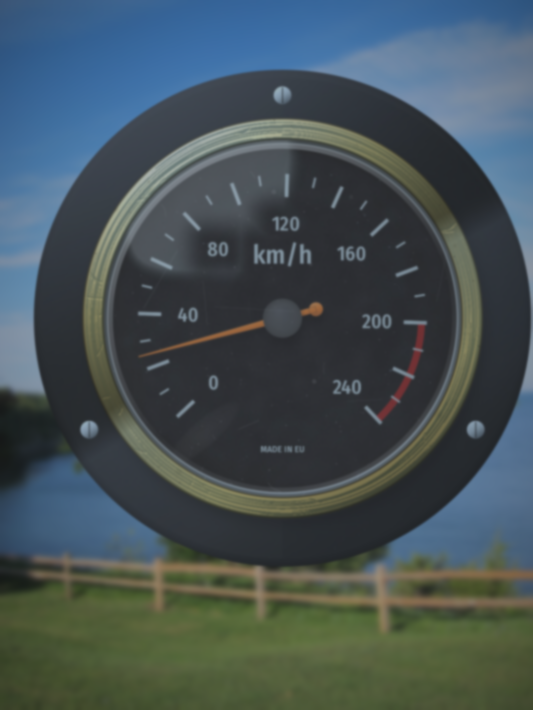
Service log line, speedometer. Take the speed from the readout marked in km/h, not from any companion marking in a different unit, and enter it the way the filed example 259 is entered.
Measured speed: 25
